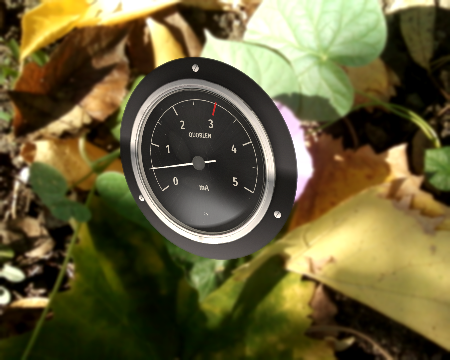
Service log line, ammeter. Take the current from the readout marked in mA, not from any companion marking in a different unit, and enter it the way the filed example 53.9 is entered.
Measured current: 0.5
